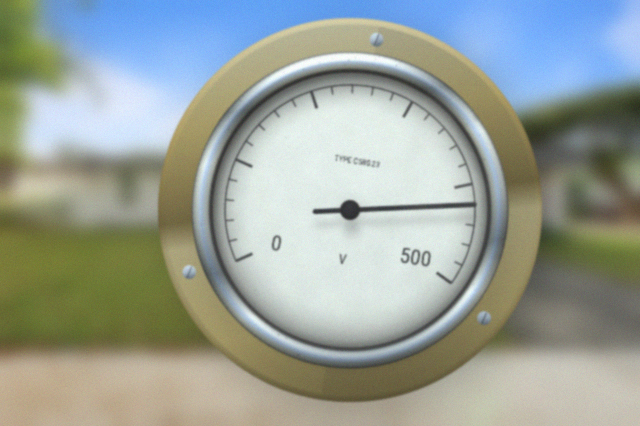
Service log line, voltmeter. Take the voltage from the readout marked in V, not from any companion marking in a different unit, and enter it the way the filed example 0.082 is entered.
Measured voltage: 420
